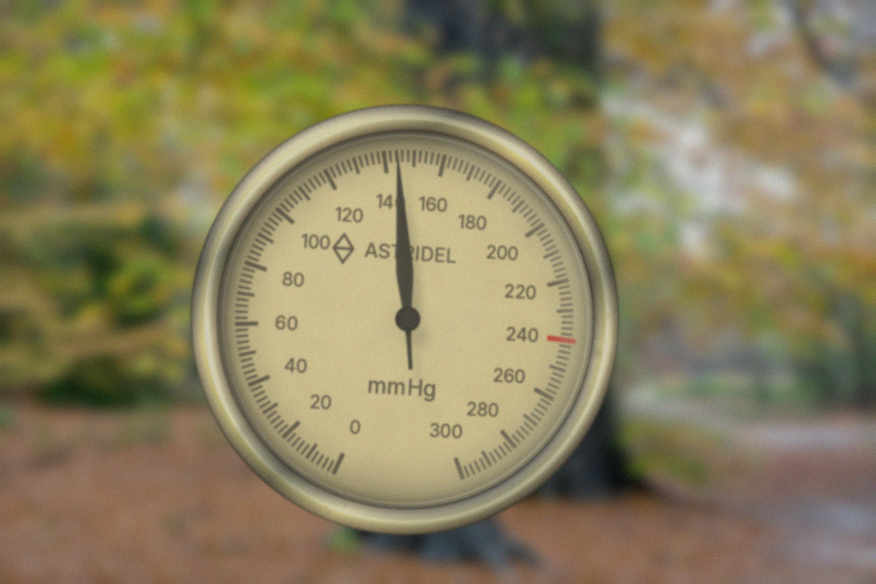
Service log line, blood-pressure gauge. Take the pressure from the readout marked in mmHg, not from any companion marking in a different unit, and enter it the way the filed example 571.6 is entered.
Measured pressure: 144
